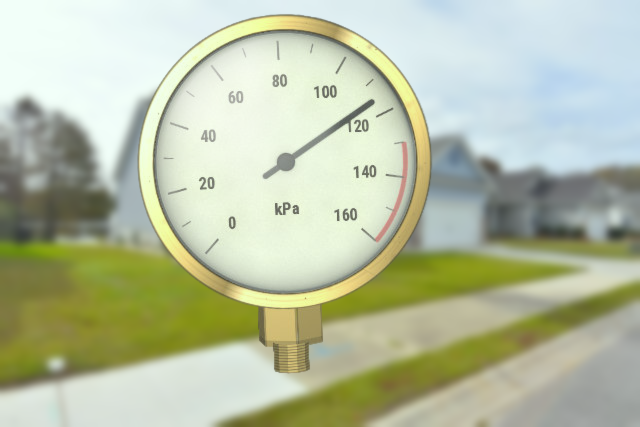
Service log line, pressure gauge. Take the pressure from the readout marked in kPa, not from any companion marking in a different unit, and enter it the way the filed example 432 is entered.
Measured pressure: 115
